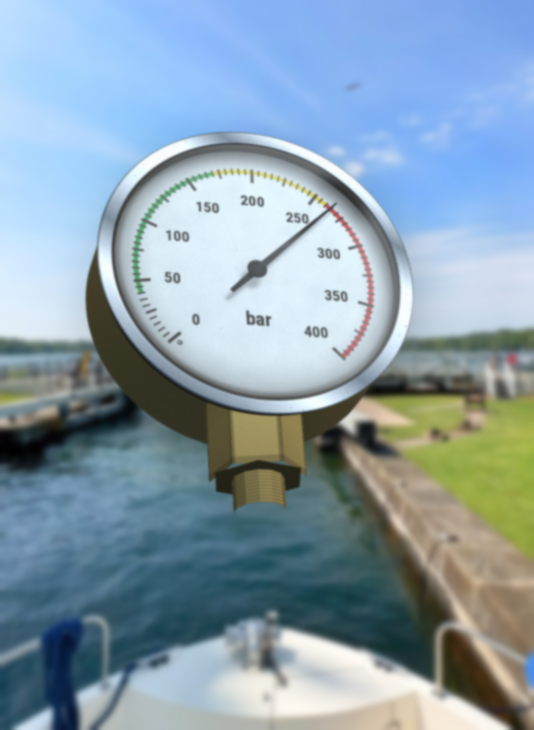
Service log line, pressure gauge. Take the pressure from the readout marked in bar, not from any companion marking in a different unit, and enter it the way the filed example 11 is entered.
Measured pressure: 265
